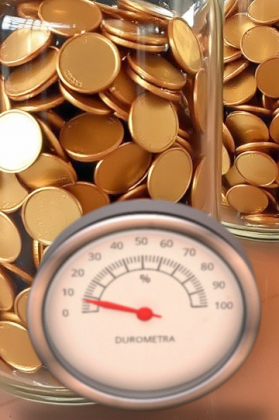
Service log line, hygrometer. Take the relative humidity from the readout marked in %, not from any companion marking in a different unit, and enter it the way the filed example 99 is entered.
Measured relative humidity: 10
